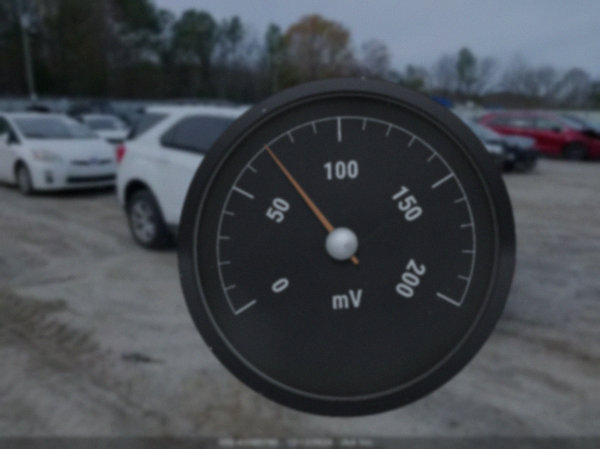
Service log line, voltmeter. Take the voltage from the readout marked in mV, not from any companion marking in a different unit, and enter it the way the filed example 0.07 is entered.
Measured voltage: 70
